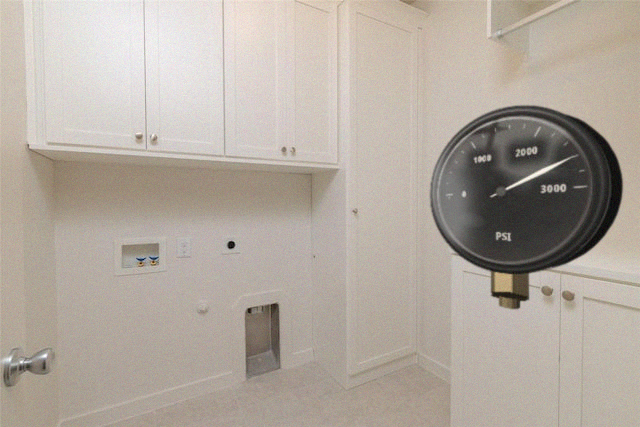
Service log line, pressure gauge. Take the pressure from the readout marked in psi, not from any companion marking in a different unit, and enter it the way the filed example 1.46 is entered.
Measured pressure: 2600
